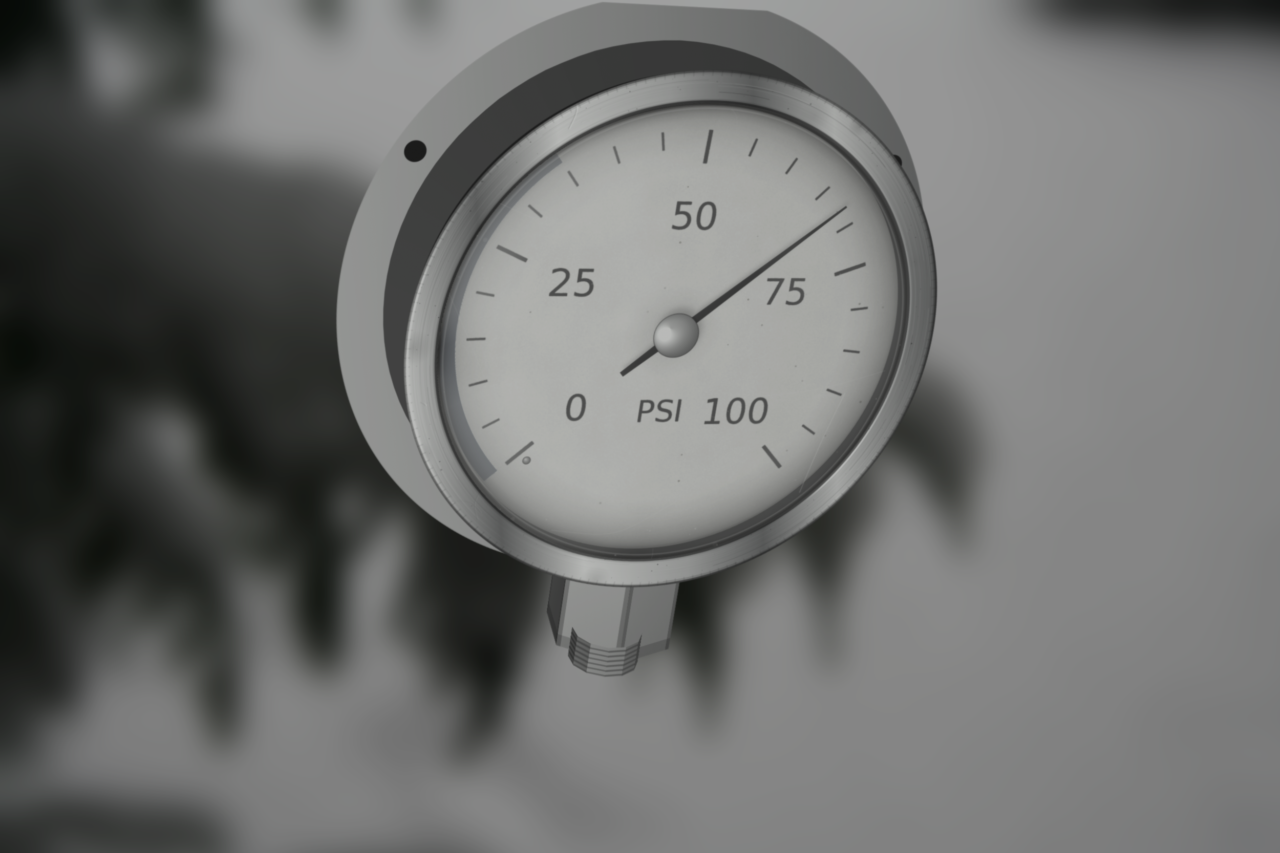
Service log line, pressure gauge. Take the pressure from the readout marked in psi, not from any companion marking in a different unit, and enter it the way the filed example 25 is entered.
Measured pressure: 67.5
